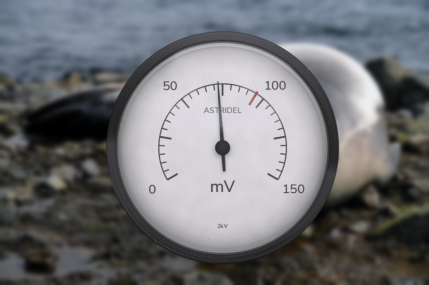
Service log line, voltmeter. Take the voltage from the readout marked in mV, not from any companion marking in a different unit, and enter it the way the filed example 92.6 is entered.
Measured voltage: 72.5
